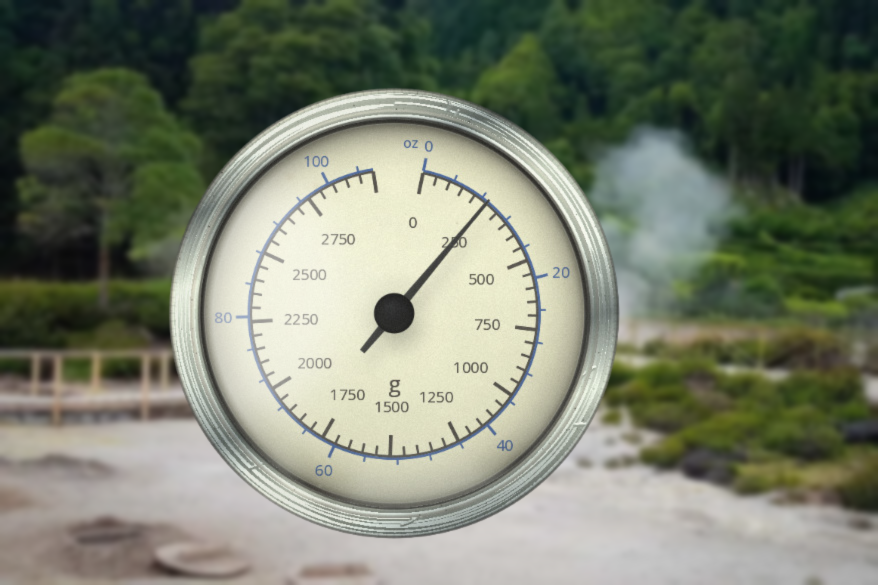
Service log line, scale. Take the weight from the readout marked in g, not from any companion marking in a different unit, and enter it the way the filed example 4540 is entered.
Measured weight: 250
